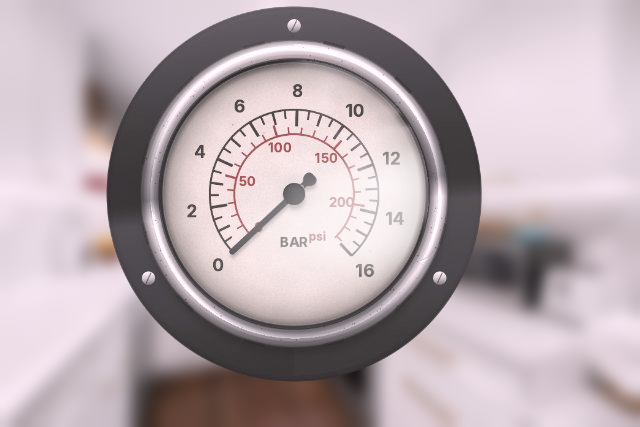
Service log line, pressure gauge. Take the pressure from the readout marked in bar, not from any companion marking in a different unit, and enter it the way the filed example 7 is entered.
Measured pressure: 0
